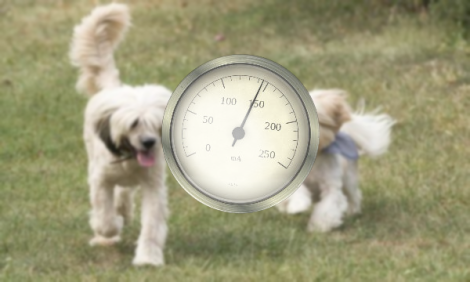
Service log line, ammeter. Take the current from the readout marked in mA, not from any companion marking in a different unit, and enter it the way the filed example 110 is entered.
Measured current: 145
